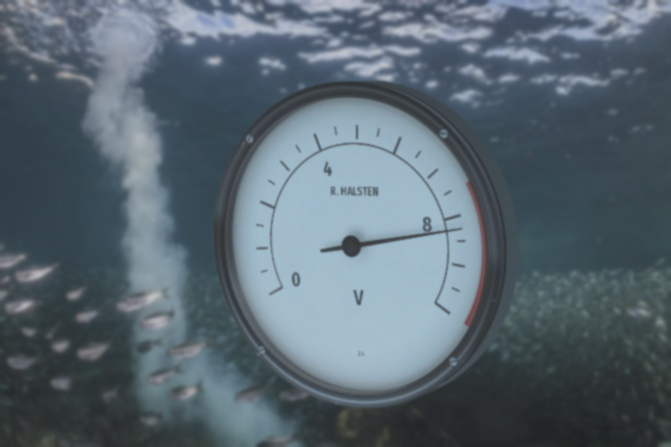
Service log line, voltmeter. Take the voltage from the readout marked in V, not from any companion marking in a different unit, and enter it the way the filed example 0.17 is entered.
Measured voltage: 8.25
